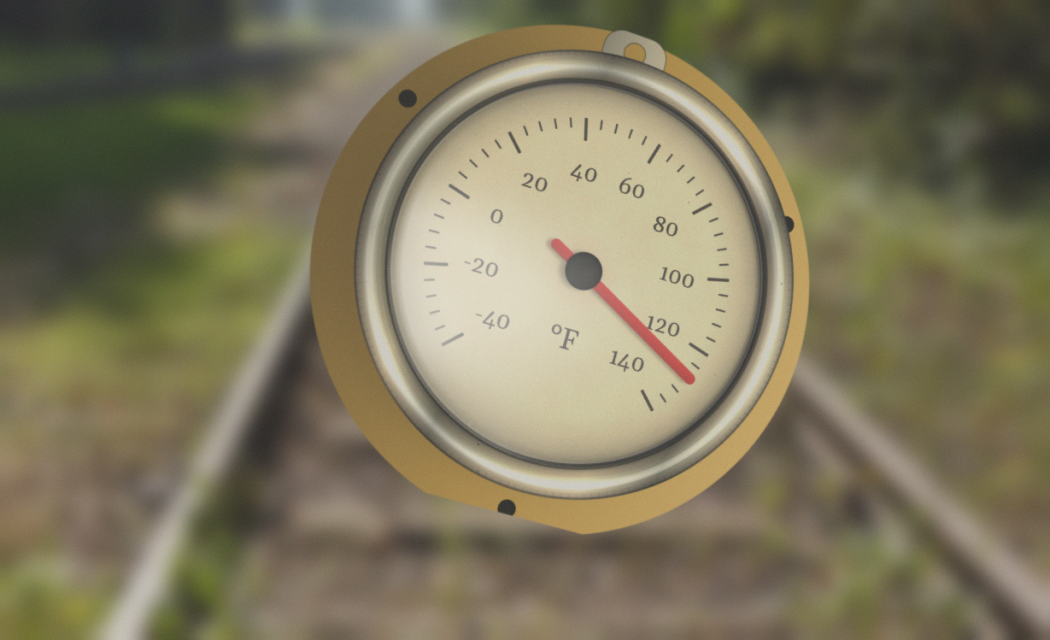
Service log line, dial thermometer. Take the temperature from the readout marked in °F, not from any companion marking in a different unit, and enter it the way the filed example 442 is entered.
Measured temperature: 128
